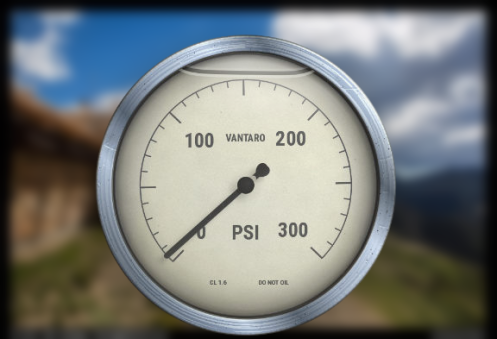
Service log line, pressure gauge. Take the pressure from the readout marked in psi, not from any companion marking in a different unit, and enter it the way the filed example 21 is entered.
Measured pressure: 5
